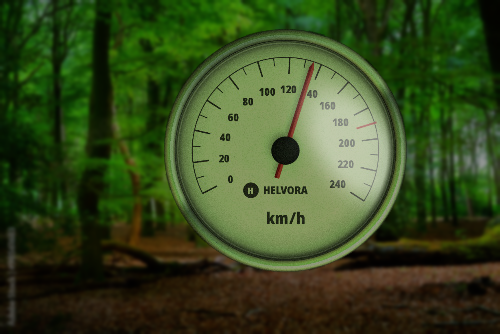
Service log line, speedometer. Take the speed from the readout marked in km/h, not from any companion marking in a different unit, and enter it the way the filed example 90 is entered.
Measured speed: 135
